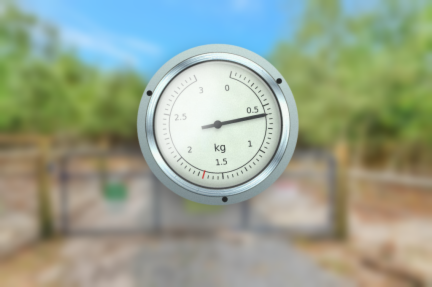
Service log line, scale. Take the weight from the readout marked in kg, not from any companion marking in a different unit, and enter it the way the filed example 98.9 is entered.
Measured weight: 0.6
